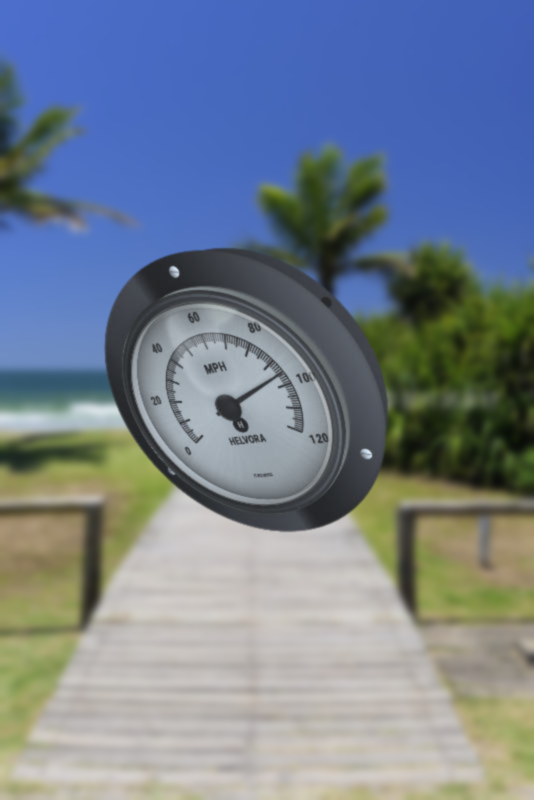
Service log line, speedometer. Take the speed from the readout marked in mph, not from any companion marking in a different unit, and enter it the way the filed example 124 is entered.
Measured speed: 95
